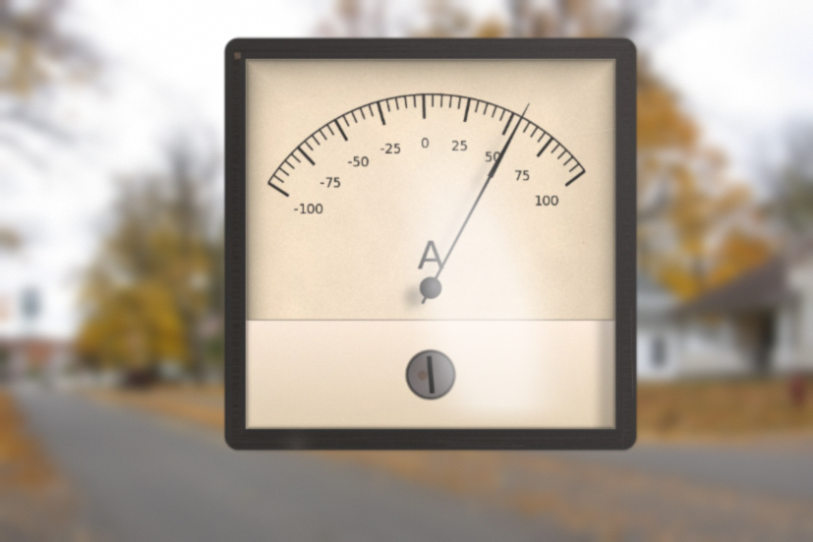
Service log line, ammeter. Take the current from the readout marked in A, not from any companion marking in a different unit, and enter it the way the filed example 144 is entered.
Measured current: 55
